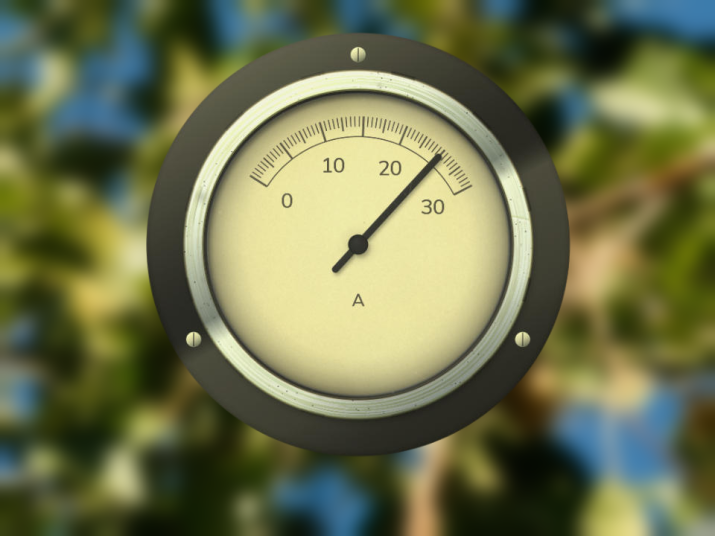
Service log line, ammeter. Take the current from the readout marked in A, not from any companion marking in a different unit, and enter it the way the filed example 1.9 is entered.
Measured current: 25
